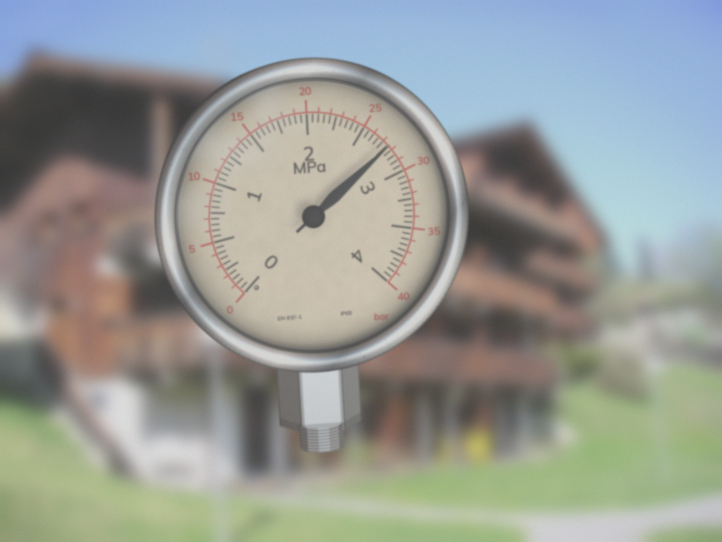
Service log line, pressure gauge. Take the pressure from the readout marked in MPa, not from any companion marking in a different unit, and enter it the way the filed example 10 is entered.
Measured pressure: 2.75
